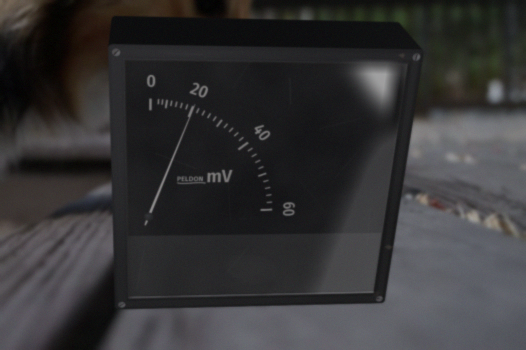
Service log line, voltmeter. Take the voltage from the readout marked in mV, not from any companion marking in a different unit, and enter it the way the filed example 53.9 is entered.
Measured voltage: 20
